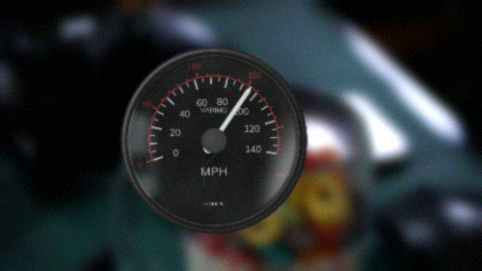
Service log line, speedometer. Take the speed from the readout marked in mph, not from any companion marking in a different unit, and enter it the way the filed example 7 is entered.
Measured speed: 95
